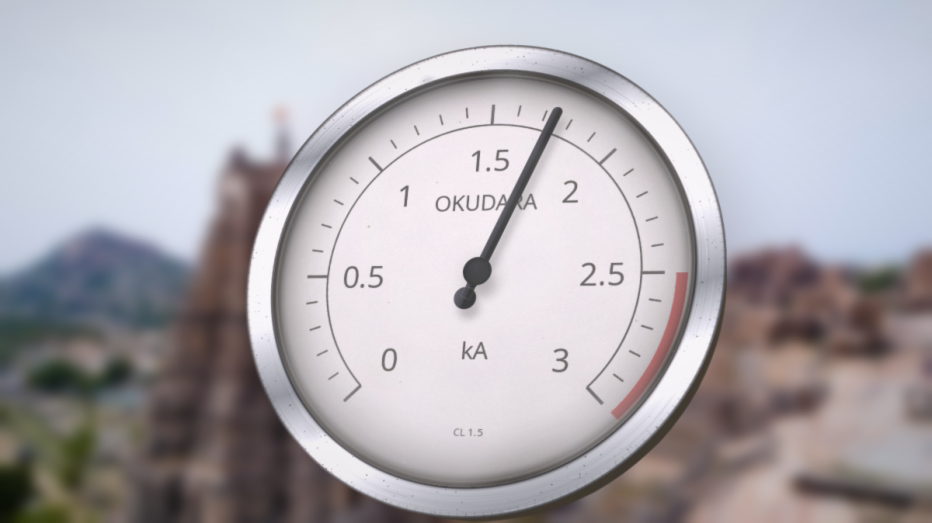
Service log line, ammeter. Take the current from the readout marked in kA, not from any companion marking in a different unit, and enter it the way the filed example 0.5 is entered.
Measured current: 1.75
